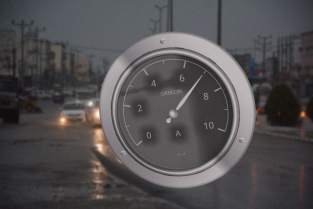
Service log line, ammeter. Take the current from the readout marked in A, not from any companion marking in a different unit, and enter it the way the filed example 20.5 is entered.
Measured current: 7
